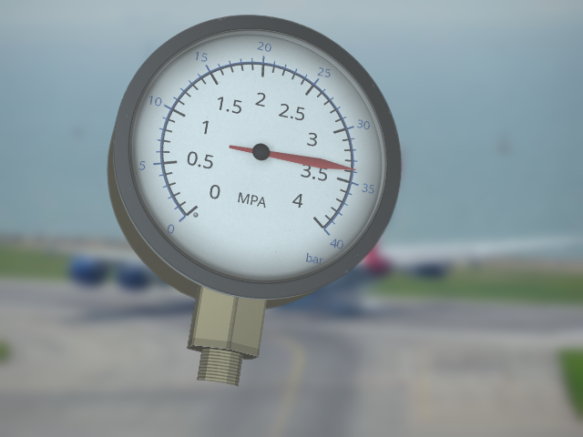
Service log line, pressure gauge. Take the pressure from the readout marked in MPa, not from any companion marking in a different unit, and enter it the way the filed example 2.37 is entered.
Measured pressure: 3.4
